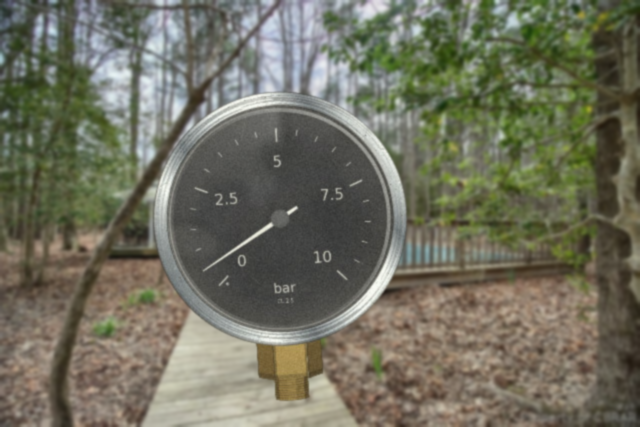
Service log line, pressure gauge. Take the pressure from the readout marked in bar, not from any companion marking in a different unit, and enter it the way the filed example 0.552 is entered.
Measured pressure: 0.5
